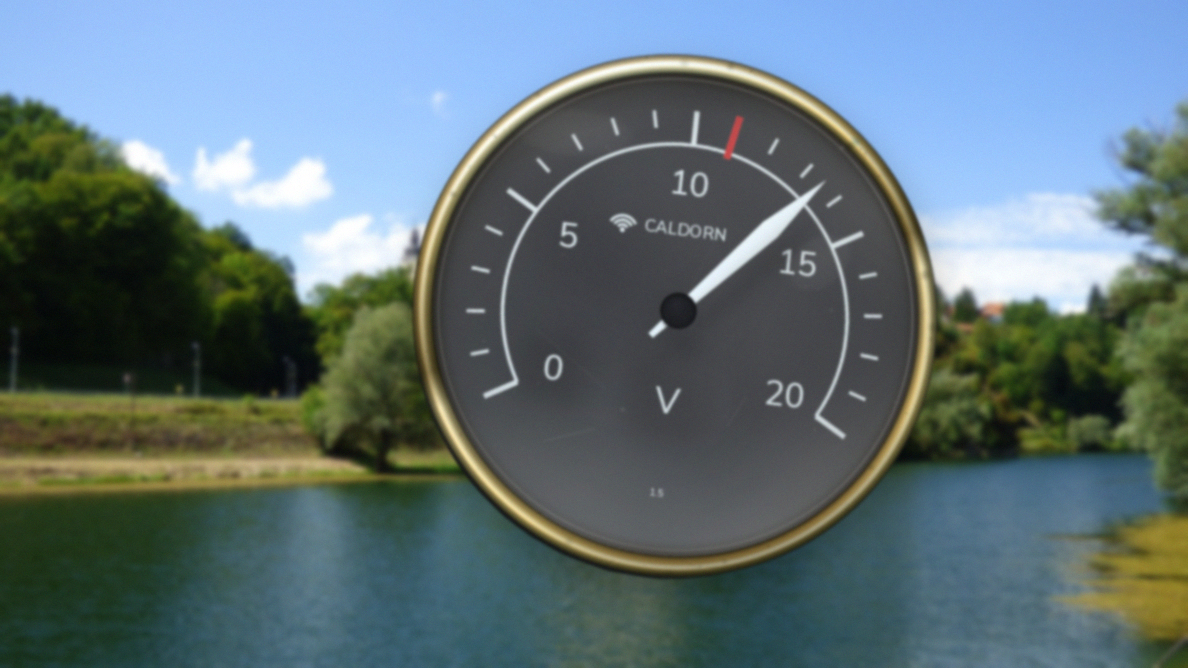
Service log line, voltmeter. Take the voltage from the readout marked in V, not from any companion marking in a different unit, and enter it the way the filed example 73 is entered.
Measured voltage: 13.5
